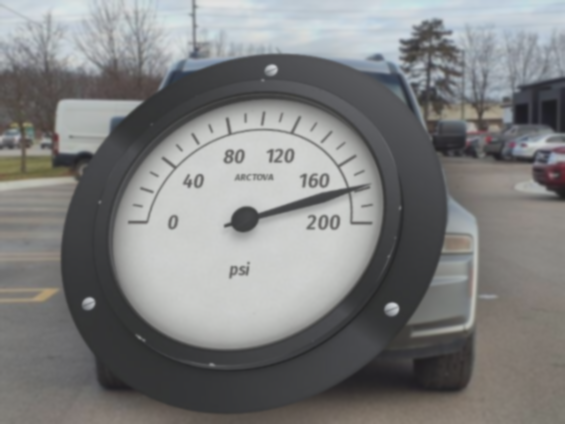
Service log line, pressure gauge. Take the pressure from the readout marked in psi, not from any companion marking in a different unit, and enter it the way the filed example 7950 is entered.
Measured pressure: 180
